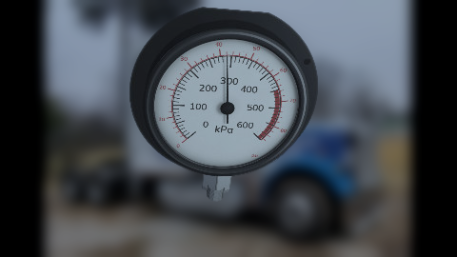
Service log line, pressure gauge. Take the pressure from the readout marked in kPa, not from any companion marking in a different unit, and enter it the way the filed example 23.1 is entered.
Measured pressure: 290
